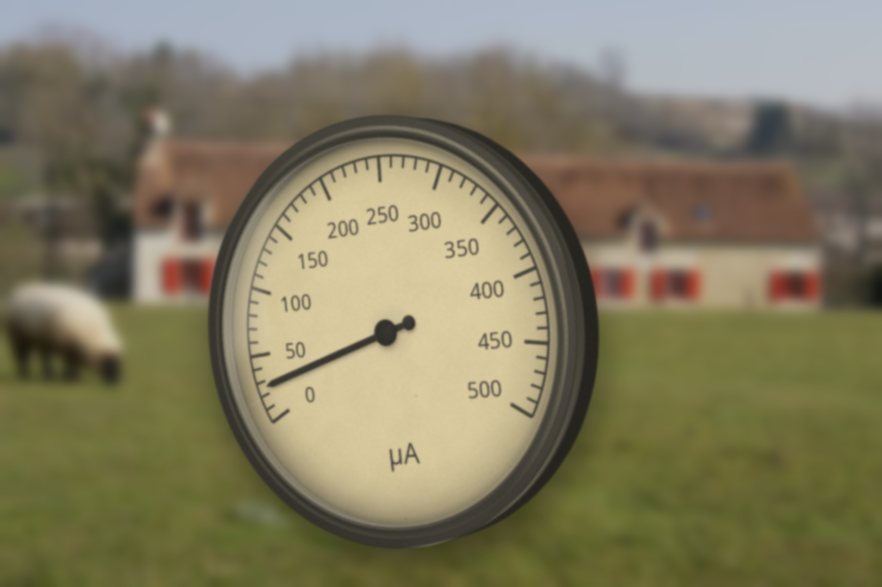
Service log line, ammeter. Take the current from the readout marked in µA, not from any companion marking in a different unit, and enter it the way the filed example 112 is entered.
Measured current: 25
